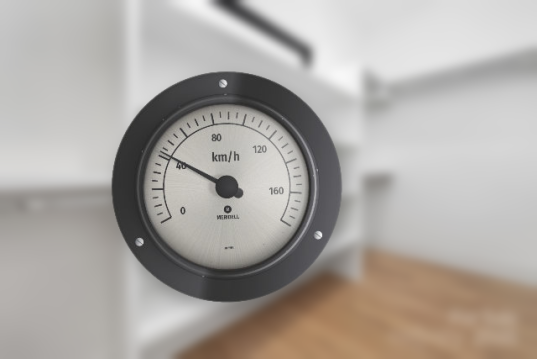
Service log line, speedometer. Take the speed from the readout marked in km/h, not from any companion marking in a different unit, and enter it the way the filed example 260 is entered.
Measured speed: 42.5
